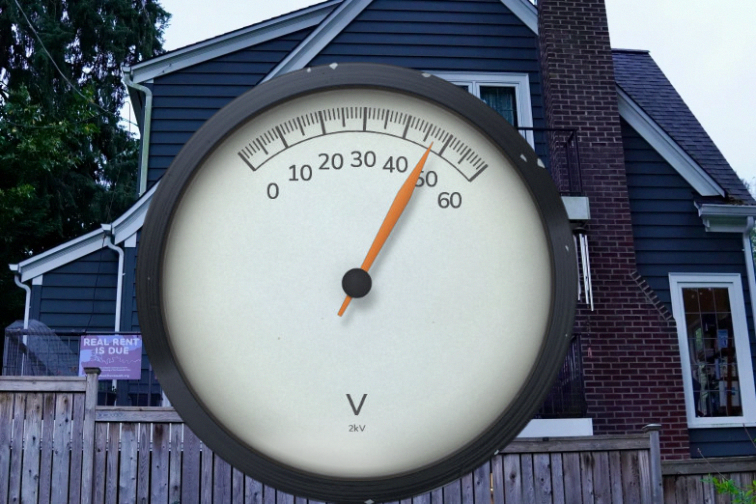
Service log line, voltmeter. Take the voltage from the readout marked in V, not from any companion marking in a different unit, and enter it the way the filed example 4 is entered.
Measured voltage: 47
